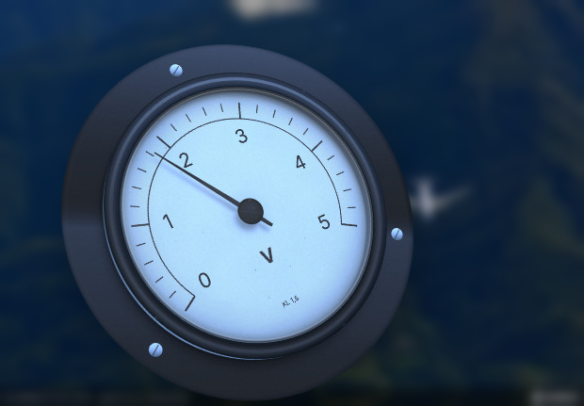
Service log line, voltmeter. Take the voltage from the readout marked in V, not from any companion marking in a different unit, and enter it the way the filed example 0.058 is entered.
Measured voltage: 1.8
